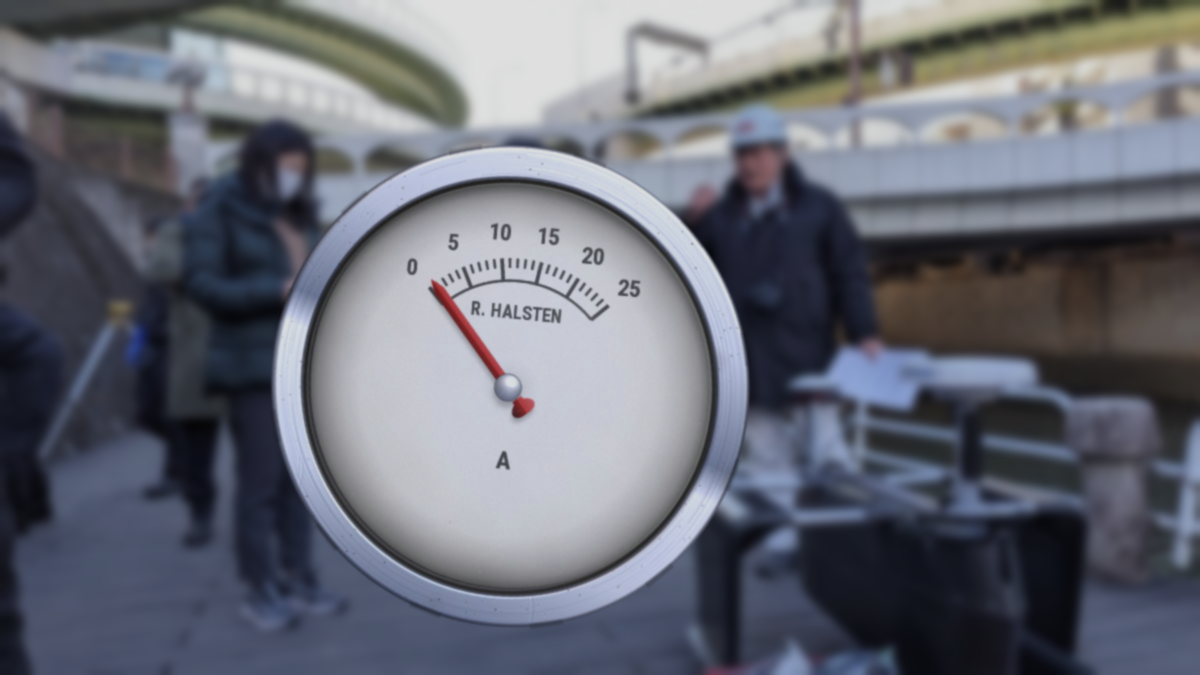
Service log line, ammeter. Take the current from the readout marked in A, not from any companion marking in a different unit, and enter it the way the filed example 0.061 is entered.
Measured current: 1
